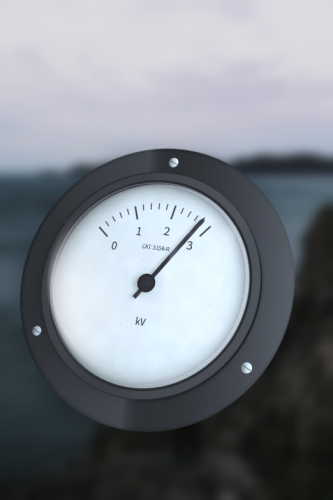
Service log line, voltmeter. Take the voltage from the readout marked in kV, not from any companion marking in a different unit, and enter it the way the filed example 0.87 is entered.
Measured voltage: 2.8
